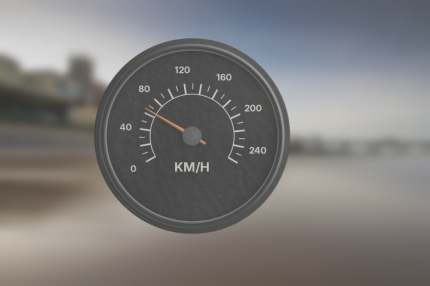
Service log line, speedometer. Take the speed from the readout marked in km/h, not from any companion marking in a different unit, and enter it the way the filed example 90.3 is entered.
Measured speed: 65
